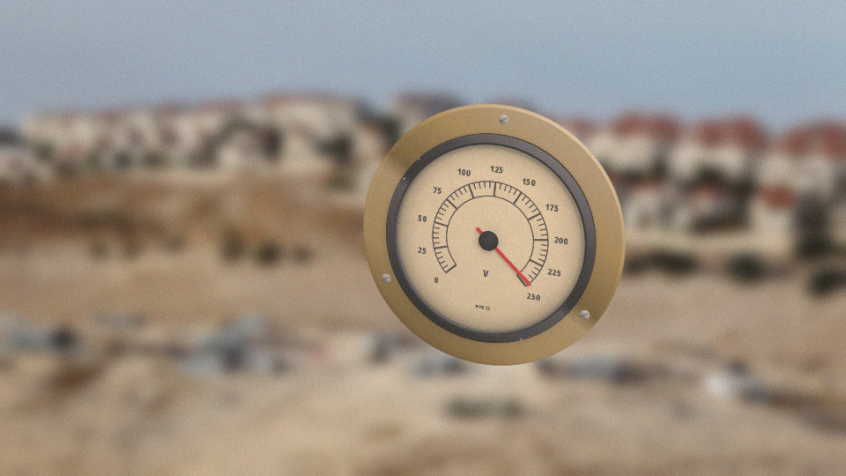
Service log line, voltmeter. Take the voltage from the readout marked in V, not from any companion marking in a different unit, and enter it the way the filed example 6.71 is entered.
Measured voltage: 245
